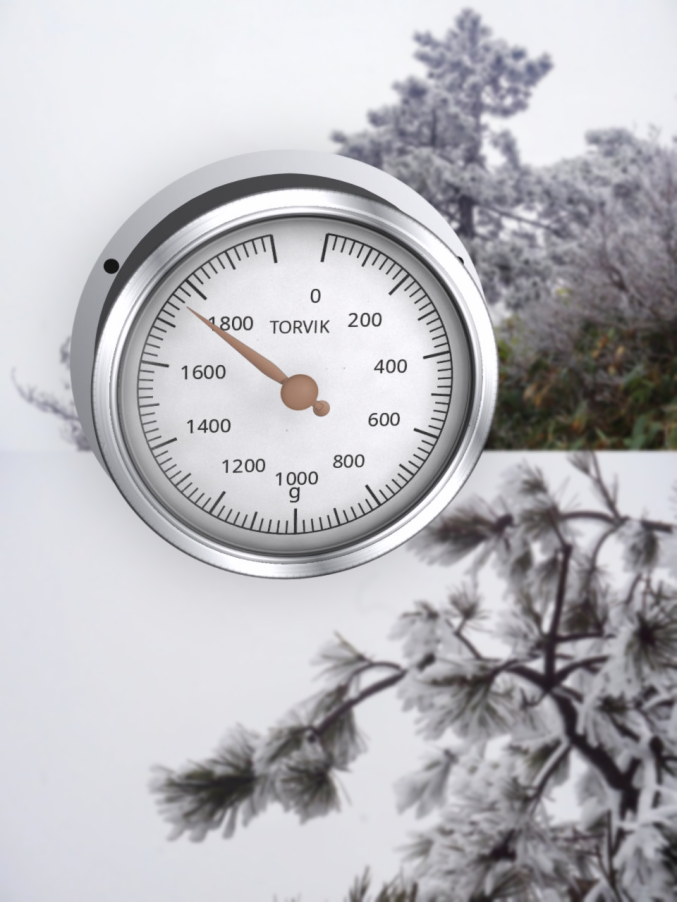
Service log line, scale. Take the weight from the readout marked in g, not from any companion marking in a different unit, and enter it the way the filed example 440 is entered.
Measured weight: 1760
